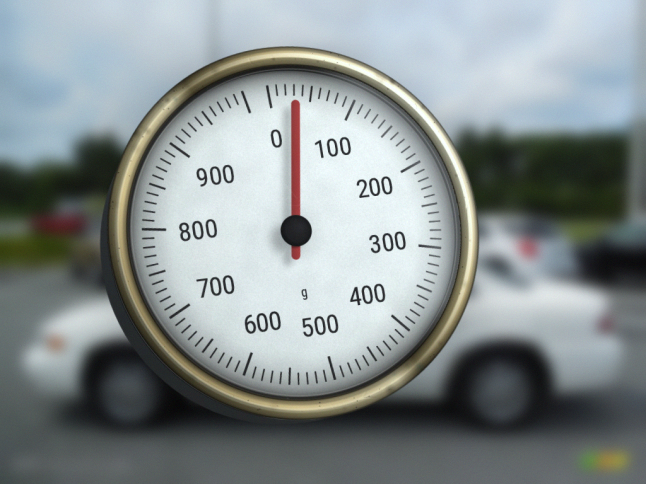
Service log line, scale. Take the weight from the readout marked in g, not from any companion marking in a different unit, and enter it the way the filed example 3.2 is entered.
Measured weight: 30
